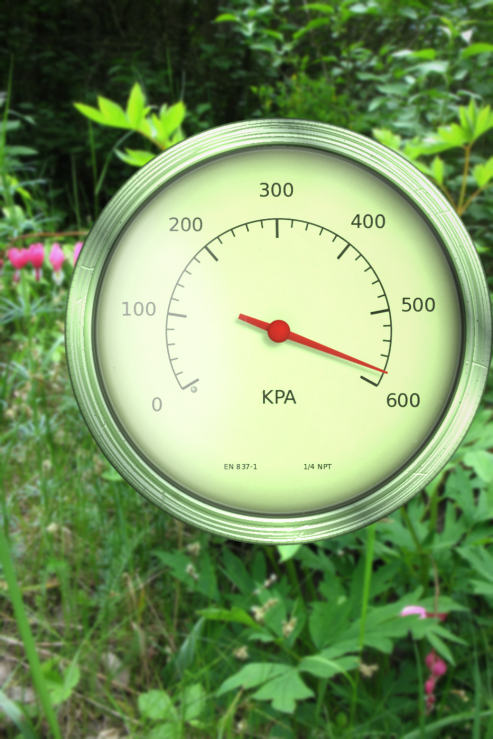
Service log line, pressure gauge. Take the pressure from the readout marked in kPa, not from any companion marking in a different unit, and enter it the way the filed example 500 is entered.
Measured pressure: 580
